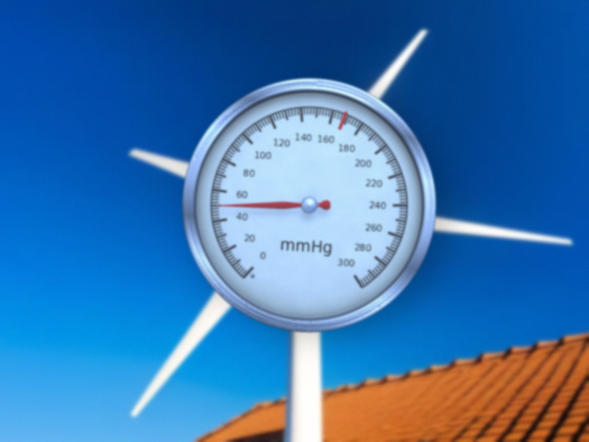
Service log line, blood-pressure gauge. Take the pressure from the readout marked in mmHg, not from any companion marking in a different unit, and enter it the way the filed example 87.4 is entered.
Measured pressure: 50
